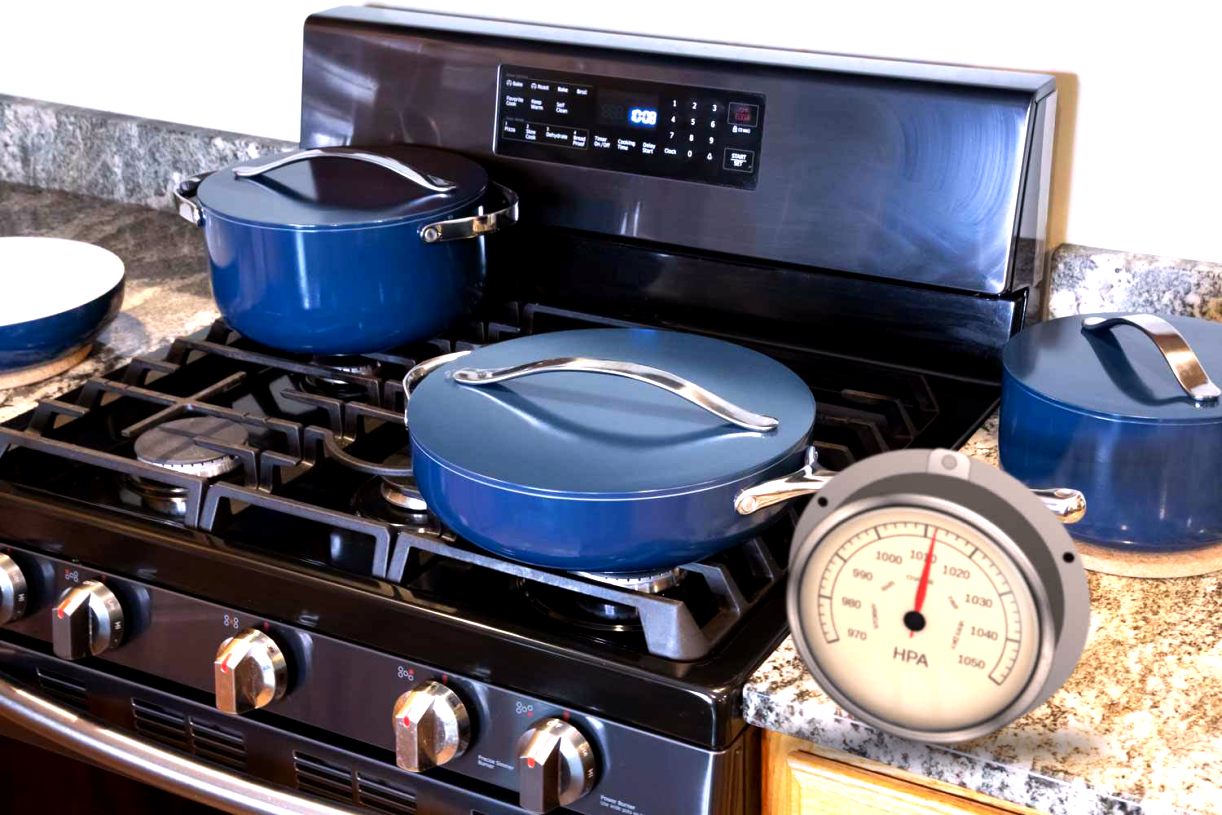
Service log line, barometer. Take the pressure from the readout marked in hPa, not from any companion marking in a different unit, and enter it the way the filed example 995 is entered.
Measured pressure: 1012
